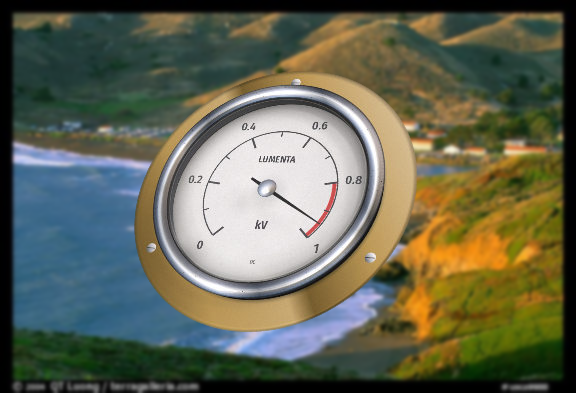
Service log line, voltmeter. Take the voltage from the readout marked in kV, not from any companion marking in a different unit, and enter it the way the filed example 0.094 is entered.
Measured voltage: 0.95
